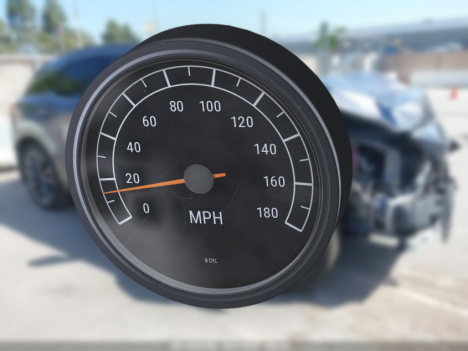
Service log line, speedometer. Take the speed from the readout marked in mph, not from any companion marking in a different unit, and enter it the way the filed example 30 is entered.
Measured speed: 15
